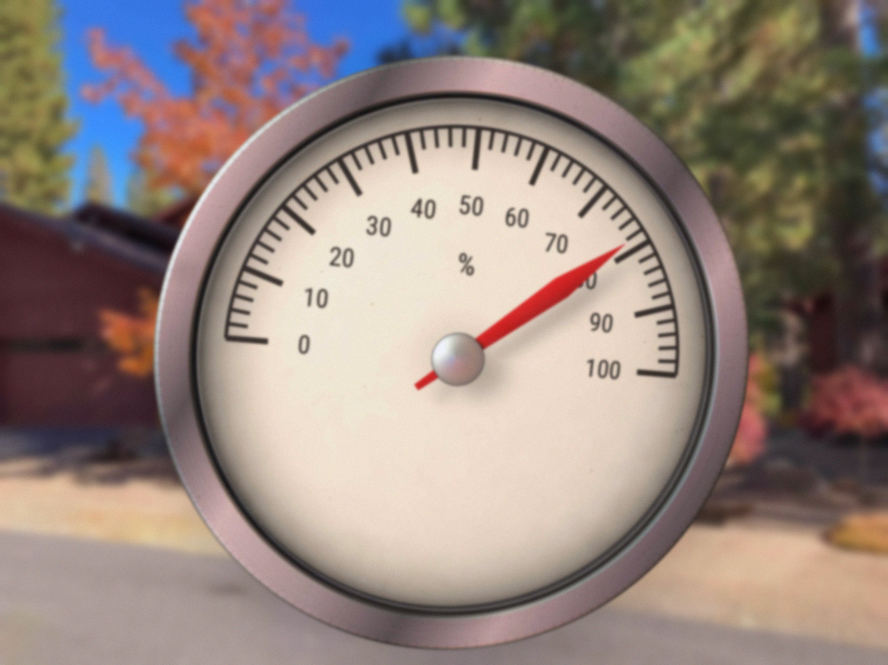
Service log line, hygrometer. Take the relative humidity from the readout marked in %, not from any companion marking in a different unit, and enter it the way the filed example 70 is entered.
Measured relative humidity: 78
